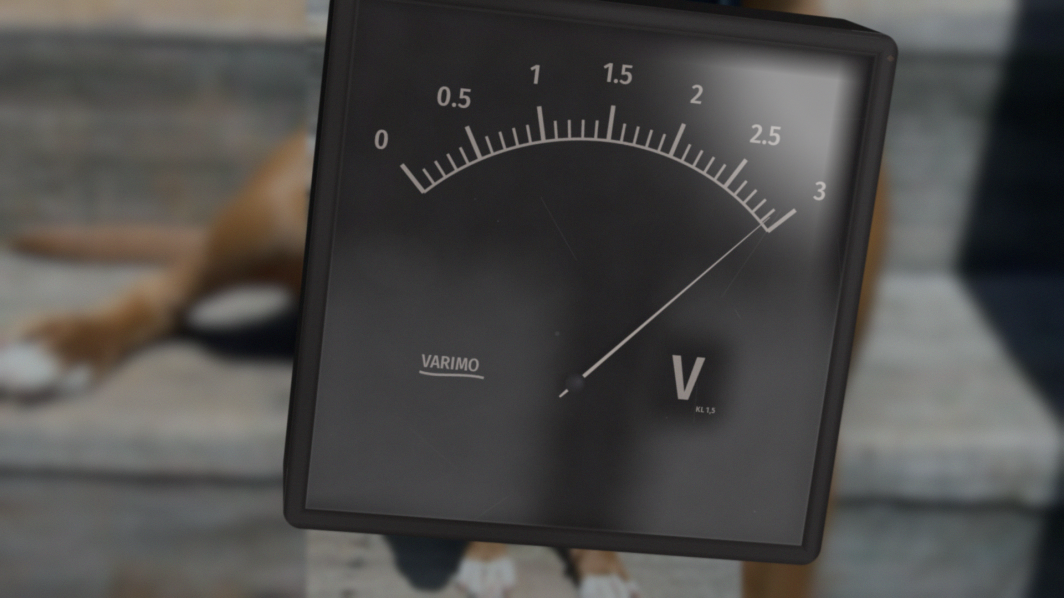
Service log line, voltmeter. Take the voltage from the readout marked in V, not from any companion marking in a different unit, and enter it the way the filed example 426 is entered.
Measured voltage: 2.9
